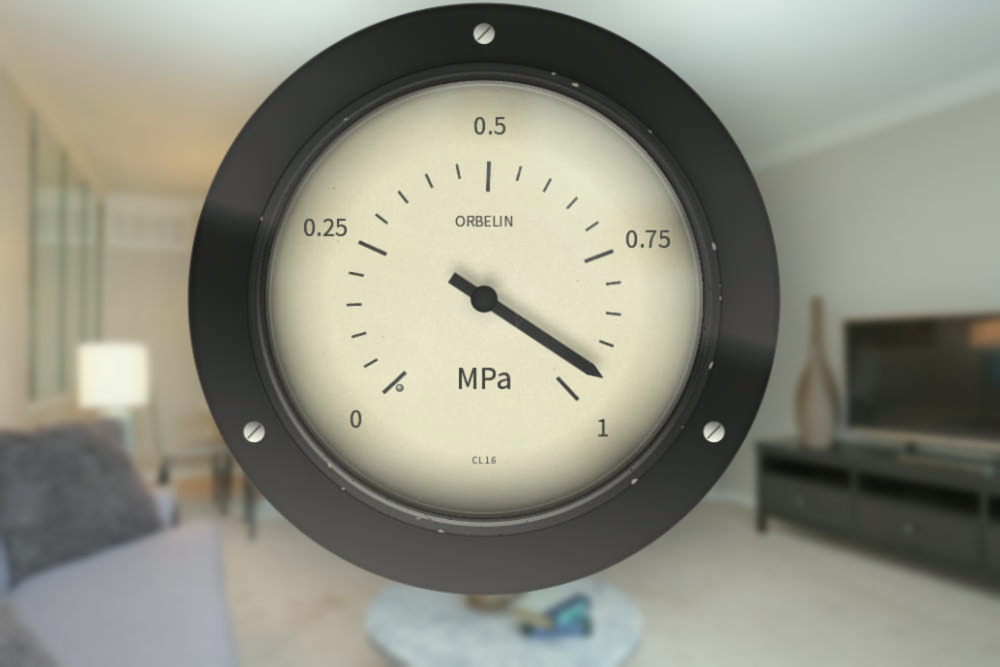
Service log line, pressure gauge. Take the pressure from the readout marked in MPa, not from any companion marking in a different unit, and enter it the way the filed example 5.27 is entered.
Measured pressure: 0.95
